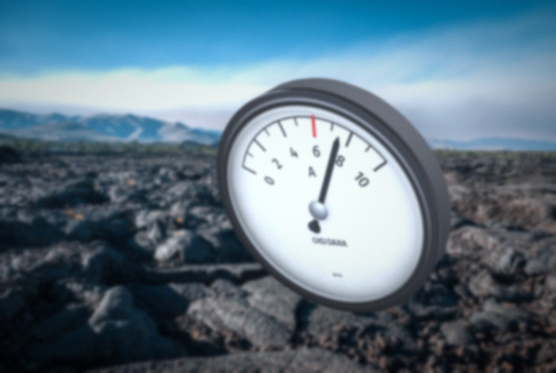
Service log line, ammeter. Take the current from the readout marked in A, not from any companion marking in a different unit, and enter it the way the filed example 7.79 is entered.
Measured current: 7.5
